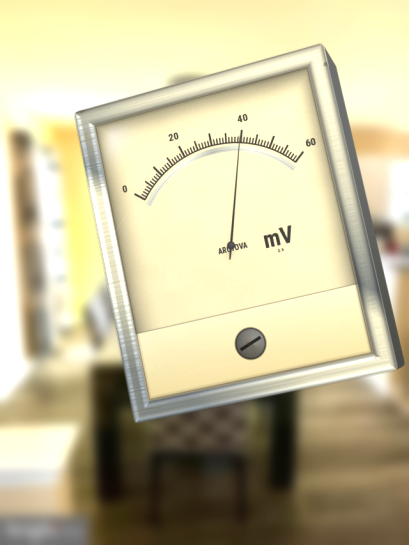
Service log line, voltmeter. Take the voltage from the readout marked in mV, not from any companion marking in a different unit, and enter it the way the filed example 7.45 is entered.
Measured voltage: 40
